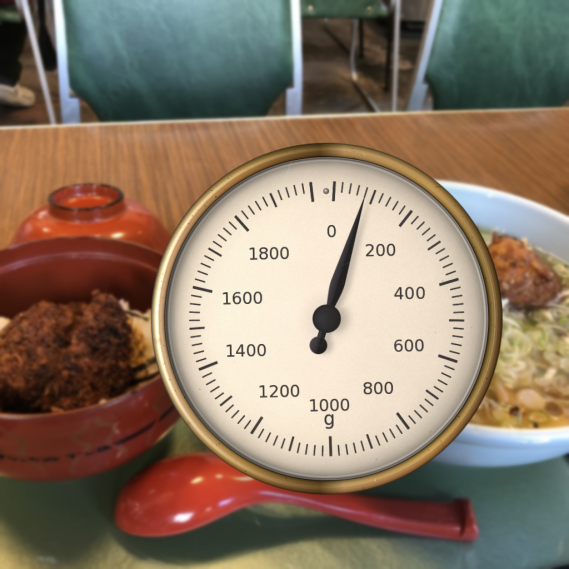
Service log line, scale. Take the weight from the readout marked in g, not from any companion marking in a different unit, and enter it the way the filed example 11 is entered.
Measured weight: 80
